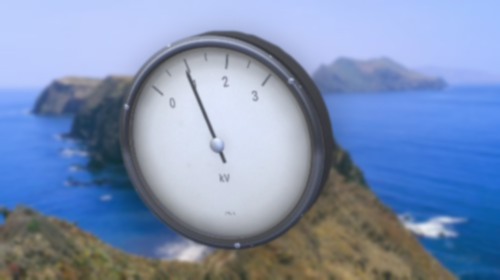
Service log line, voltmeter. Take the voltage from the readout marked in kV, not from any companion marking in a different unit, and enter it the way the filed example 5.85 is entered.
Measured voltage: 1
